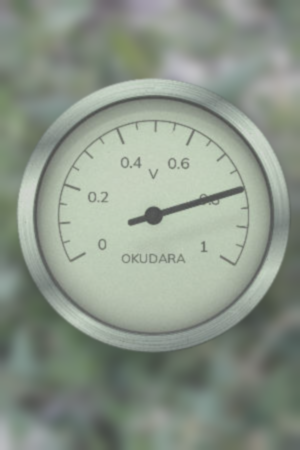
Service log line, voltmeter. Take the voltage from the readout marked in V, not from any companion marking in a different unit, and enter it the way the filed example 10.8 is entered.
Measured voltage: 0.8
